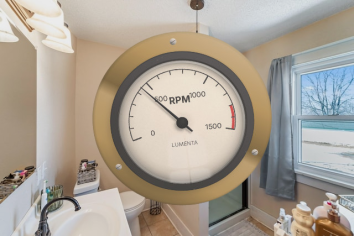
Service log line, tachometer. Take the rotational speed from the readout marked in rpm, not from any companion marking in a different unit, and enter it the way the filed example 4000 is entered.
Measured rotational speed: 450
